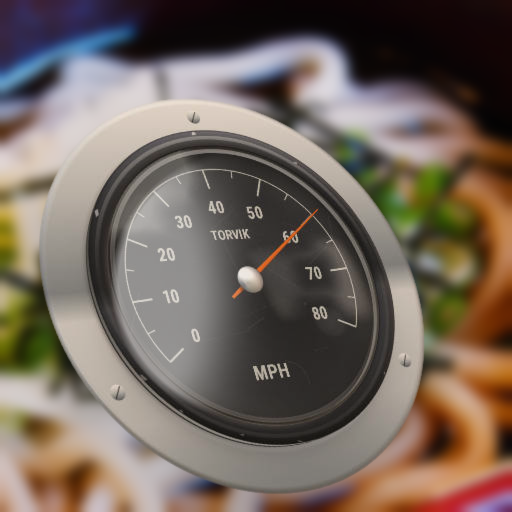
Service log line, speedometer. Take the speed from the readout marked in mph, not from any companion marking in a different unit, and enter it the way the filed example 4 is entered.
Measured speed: 60
